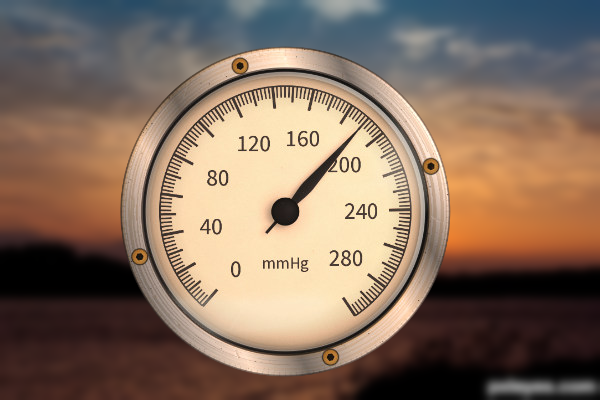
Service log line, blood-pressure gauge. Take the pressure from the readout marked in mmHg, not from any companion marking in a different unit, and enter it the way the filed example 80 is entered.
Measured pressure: 190
